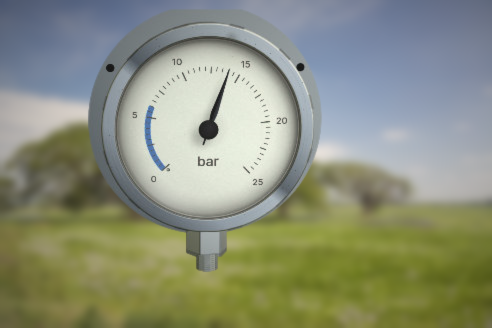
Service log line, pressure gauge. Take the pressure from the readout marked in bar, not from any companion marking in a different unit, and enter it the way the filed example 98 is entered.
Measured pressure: 14
